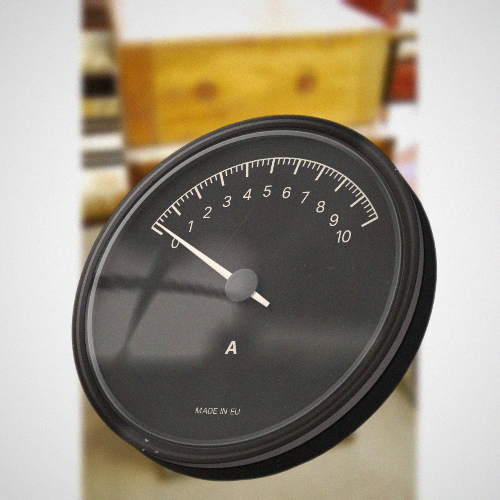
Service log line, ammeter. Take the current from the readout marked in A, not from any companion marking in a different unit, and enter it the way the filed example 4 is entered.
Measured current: 0.2
